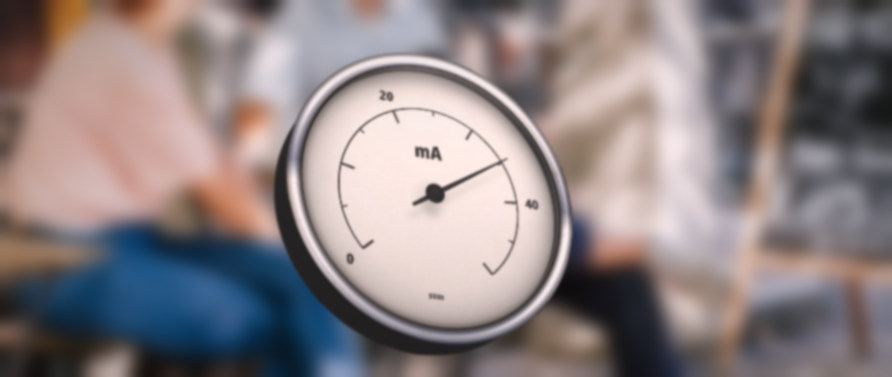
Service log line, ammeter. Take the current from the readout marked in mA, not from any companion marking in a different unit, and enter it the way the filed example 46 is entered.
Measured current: 35
